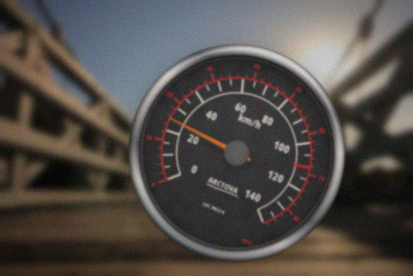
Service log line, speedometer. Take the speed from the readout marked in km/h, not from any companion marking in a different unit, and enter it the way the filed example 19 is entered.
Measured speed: 25
